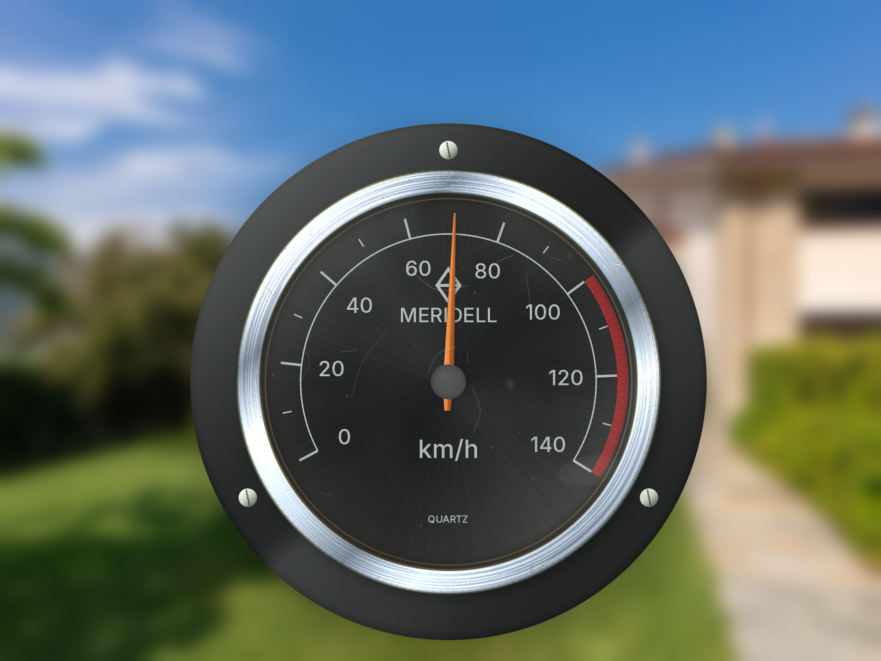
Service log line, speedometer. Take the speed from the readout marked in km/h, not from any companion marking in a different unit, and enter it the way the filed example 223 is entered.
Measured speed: 70
